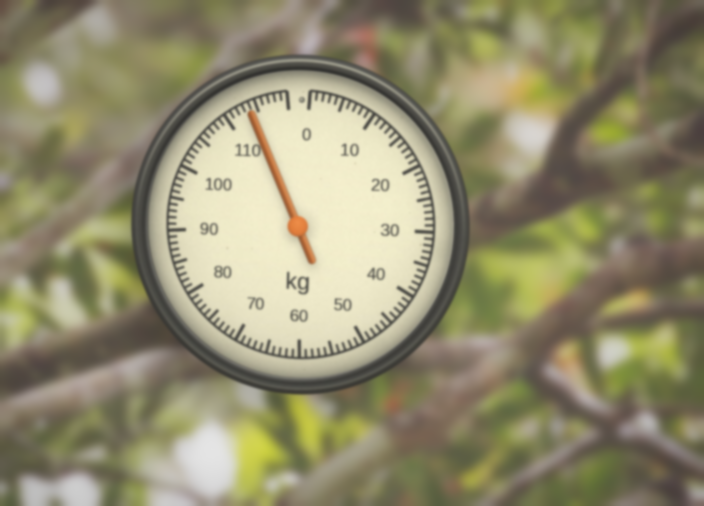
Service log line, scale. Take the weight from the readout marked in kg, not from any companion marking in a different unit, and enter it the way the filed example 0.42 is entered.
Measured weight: 114
